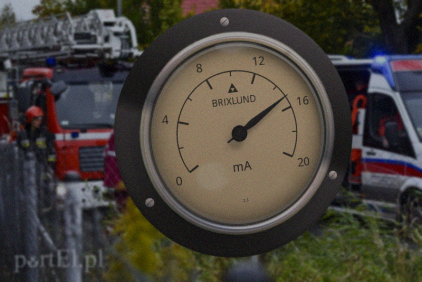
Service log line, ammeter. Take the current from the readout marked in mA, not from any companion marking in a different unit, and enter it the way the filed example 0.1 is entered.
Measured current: 15
